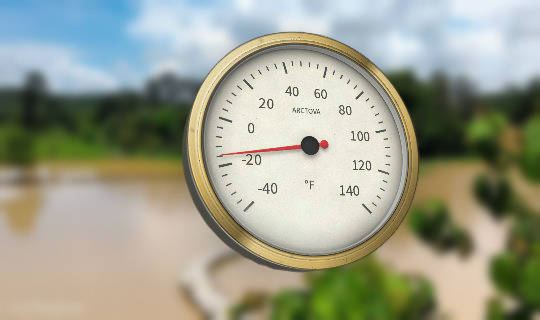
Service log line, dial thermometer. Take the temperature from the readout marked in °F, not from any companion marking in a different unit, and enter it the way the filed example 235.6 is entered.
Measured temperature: -16
